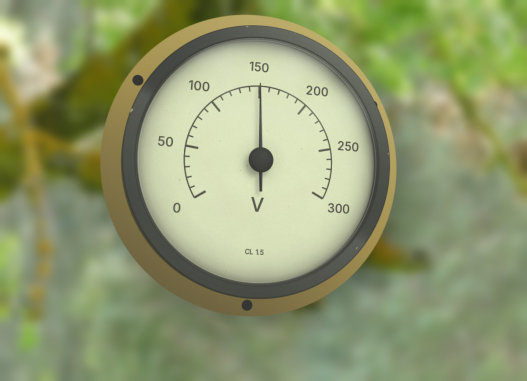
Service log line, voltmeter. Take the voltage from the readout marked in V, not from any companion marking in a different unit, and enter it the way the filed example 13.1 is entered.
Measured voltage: 150
